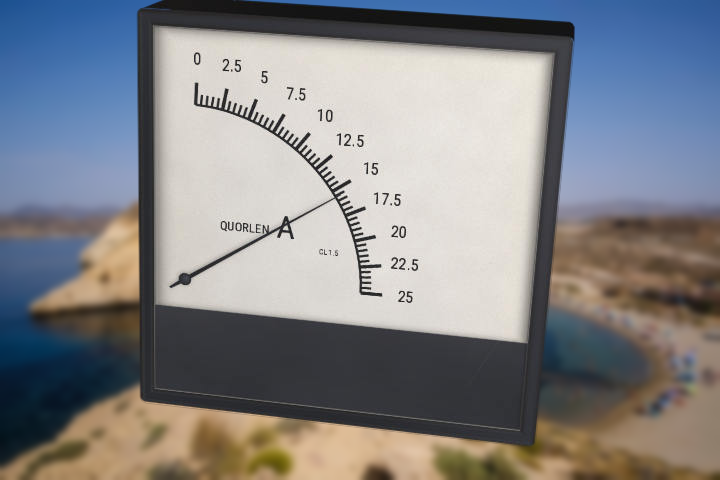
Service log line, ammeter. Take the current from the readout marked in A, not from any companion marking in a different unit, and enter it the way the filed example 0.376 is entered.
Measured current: 15.5
